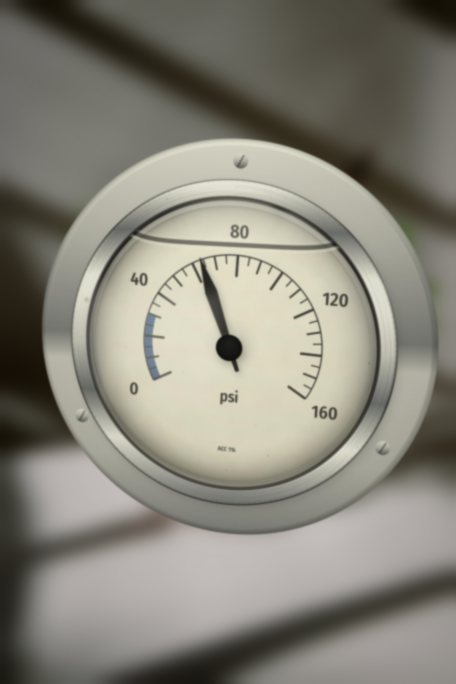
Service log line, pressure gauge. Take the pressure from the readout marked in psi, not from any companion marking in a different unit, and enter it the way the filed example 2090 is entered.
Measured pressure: 65
